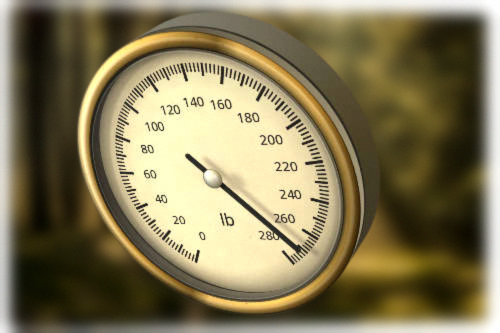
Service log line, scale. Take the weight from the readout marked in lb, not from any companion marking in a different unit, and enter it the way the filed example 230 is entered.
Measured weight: 270
